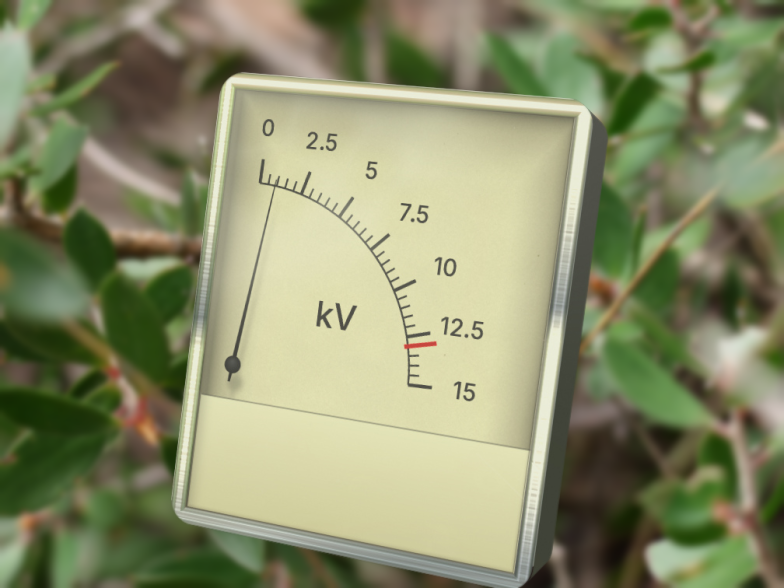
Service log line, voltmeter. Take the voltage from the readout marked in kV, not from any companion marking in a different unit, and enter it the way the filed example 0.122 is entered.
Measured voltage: 1
